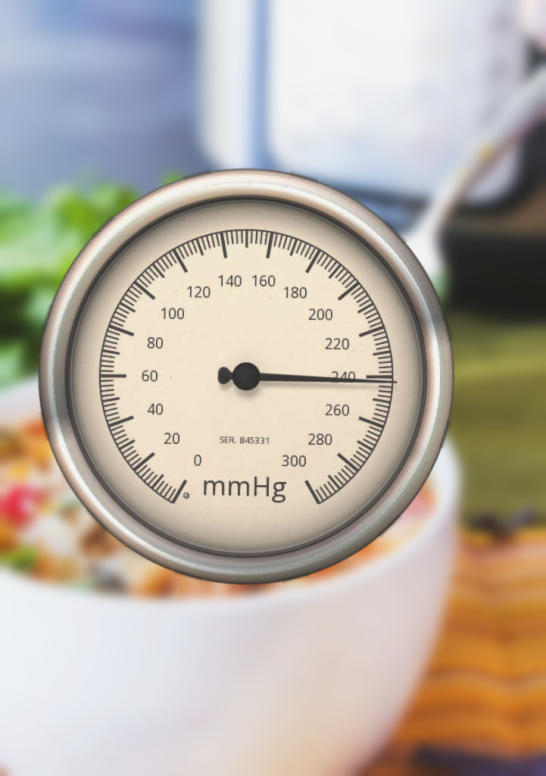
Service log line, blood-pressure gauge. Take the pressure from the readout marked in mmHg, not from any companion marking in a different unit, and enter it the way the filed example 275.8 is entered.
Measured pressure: 242
